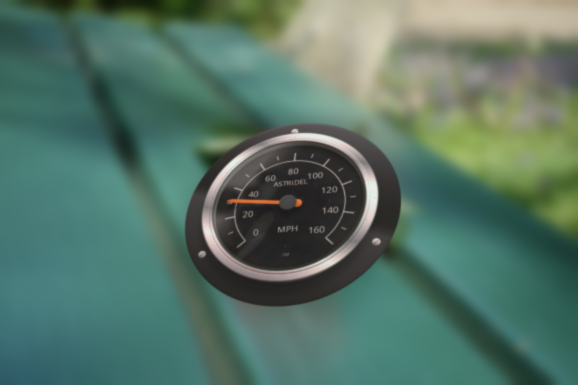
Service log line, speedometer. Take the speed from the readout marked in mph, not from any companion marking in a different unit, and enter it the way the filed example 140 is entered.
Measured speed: 30
